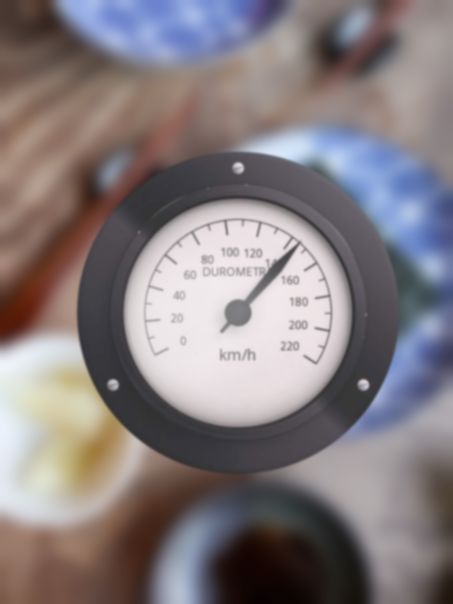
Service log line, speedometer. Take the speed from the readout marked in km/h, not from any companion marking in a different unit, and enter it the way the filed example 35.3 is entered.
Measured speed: 145
